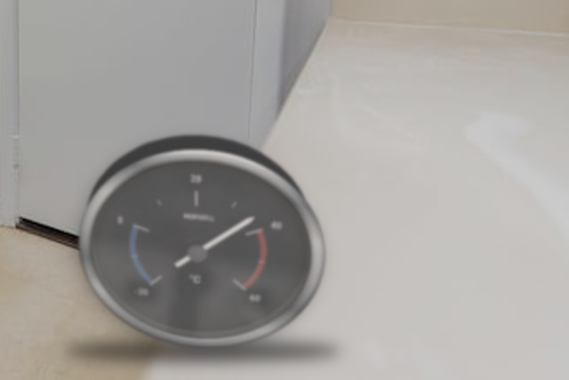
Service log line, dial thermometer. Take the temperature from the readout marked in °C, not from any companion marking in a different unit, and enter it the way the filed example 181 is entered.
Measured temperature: 35
